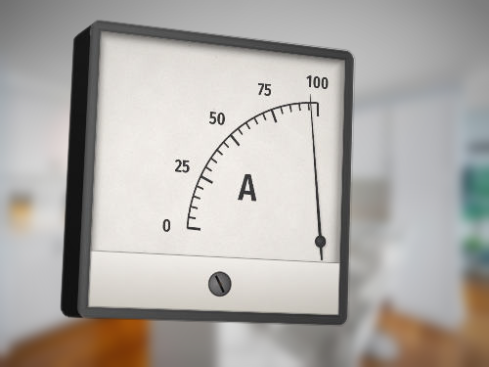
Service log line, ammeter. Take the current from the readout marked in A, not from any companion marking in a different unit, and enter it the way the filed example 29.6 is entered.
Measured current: 95
